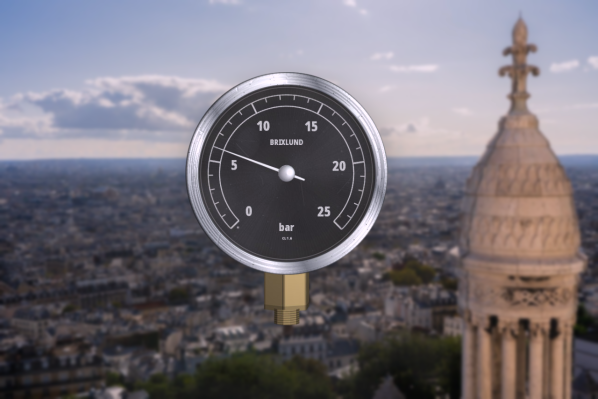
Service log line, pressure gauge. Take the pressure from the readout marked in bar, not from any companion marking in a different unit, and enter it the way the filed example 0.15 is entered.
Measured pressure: 6
